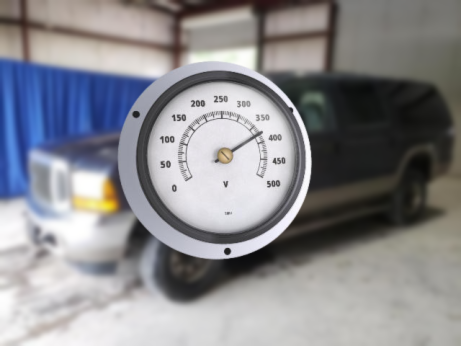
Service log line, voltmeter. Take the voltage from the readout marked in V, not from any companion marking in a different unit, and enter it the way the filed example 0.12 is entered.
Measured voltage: 375
